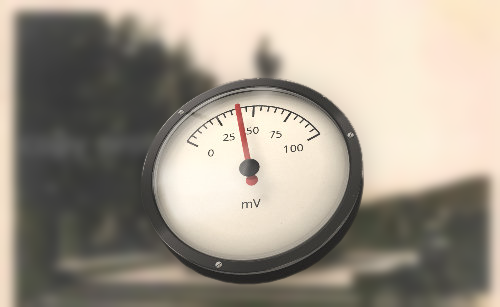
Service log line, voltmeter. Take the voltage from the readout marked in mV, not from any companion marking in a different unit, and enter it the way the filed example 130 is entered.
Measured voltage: 40
